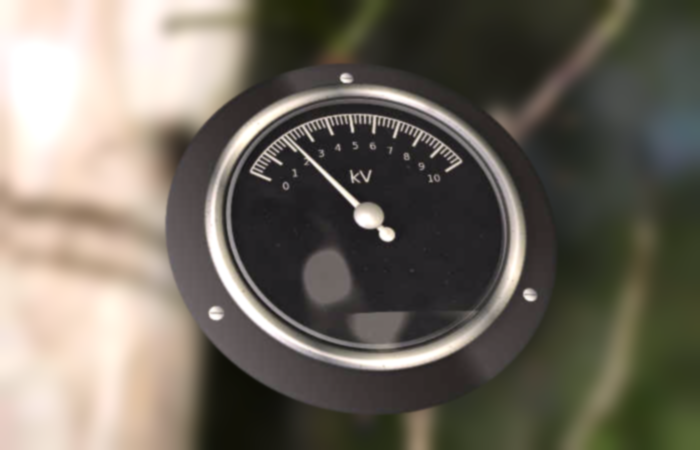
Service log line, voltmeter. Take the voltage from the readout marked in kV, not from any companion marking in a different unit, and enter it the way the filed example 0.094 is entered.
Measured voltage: 2
